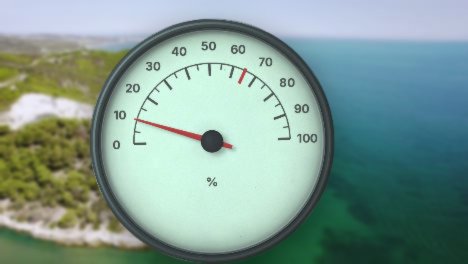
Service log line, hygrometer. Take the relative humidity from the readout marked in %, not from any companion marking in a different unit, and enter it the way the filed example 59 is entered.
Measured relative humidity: 10
